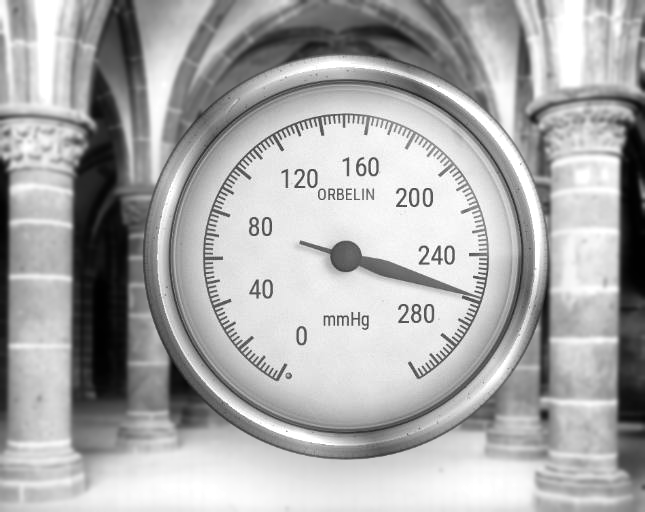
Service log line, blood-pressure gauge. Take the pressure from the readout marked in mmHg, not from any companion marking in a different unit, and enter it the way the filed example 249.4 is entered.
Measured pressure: 258
